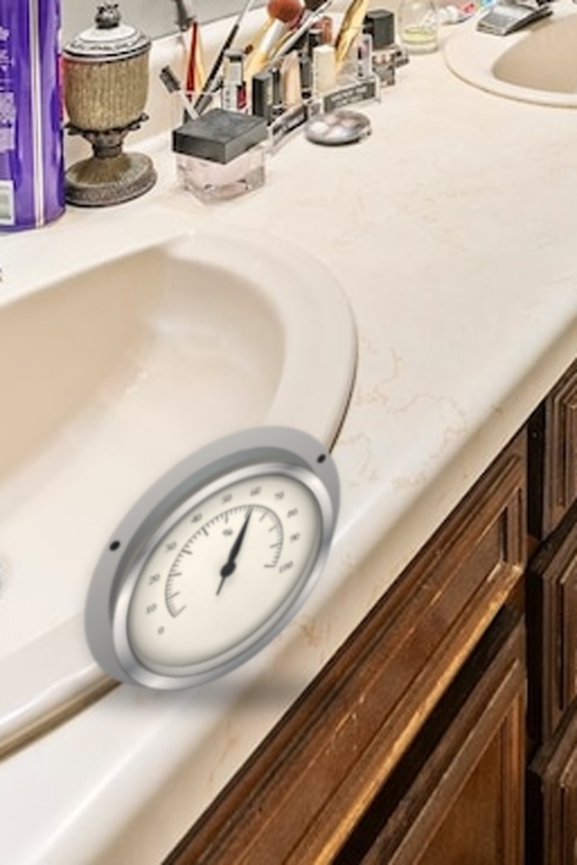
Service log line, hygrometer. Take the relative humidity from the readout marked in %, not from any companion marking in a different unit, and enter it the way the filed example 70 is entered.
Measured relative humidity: 60
